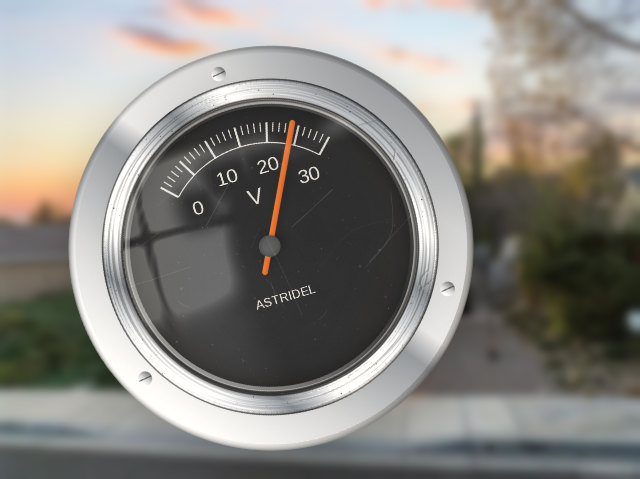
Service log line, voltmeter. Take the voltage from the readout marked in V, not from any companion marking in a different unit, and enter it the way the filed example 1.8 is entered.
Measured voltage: 24
